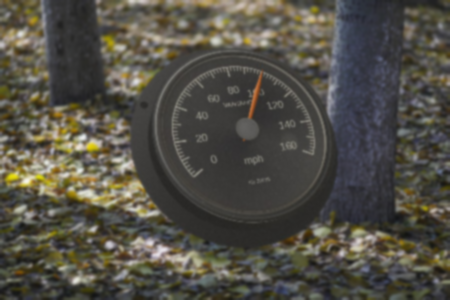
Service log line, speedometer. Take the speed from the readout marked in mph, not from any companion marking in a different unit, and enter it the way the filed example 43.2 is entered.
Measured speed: 100
